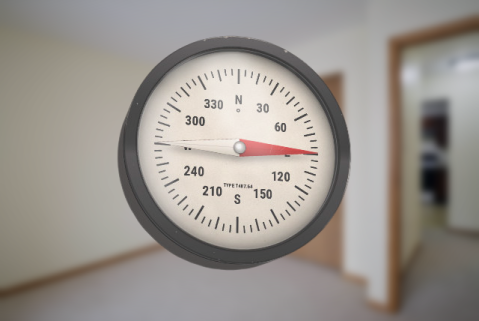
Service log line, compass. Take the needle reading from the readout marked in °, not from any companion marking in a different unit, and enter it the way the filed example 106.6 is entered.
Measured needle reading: 90
